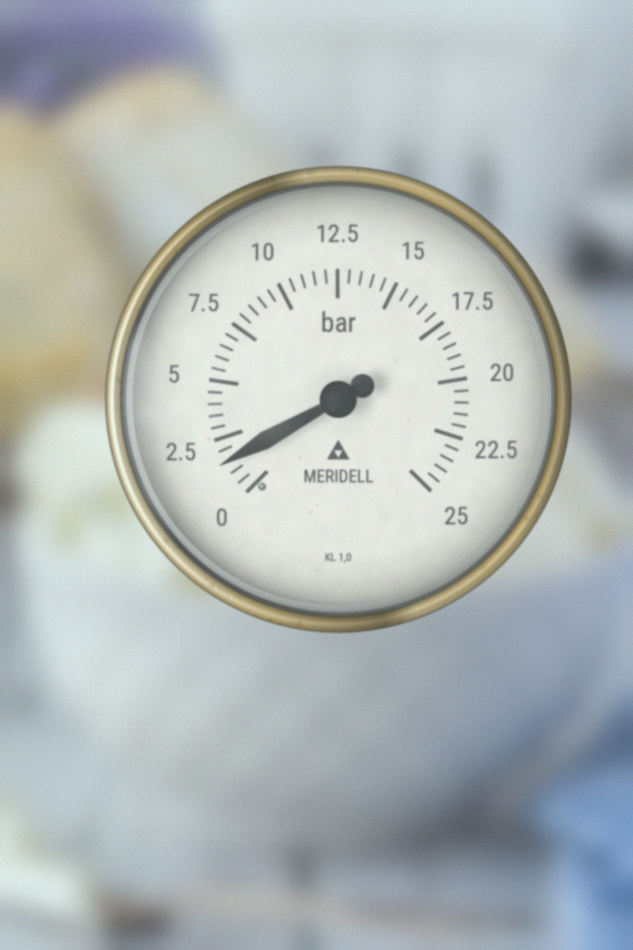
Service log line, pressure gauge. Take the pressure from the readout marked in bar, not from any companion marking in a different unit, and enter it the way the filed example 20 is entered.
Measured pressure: 1.5
